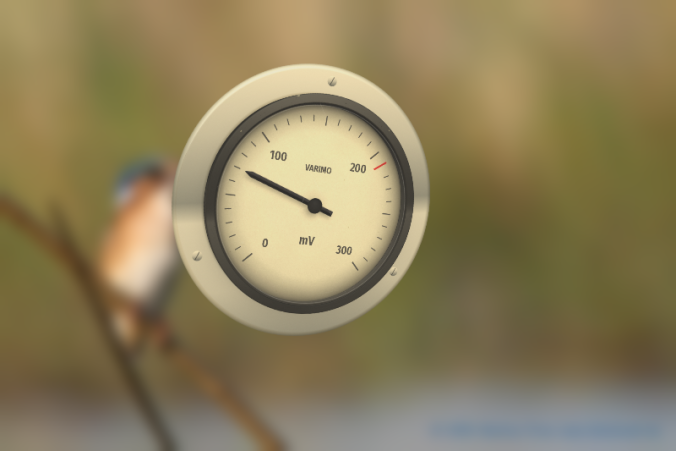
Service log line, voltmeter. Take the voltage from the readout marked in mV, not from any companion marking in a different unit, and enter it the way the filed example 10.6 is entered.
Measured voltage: 70
